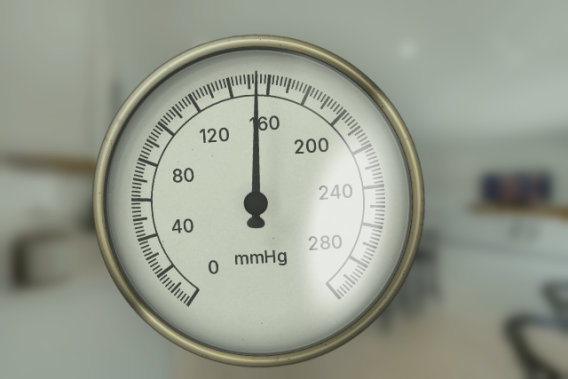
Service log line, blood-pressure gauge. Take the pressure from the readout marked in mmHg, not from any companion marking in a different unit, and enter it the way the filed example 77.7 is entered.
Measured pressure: 154
